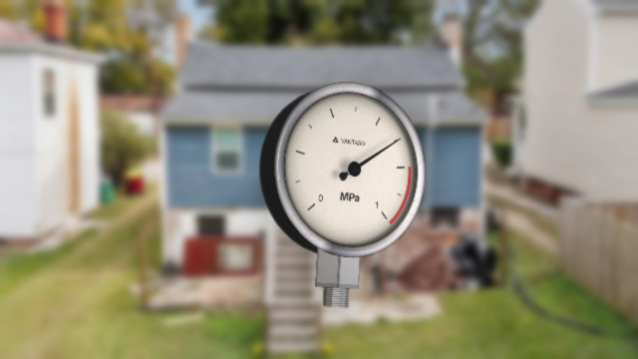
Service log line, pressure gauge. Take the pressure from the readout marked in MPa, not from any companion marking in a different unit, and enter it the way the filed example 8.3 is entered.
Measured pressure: 0.7
